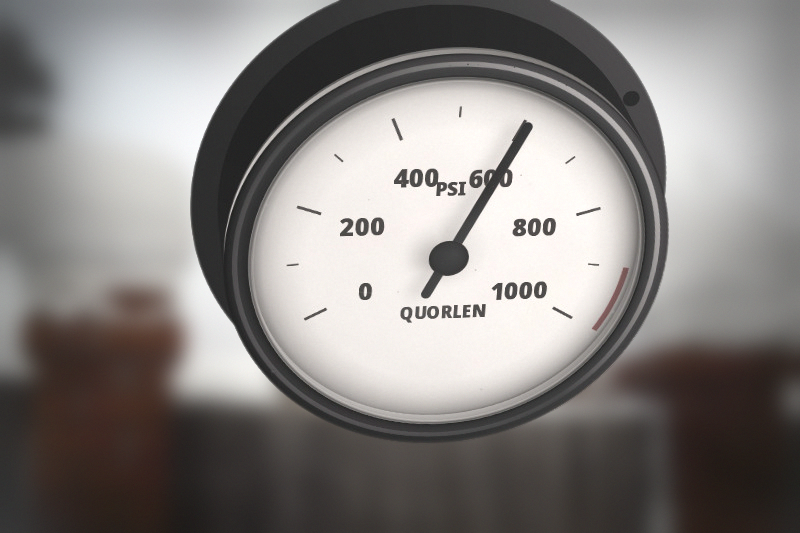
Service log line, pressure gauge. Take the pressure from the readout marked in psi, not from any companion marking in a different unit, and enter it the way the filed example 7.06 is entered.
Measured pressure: 600
